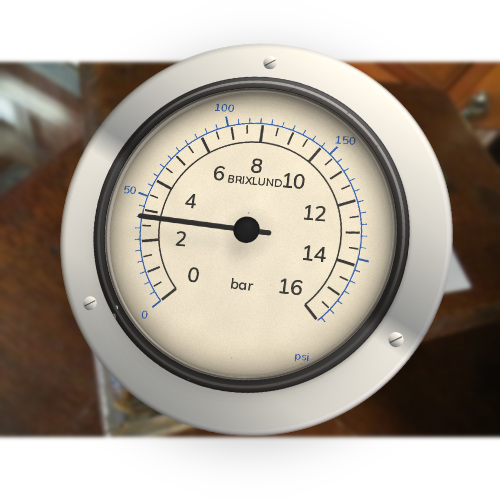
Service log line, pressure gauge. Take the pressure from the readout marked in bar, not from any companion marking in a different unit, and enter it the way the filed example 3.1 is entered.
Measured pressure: 2.75
